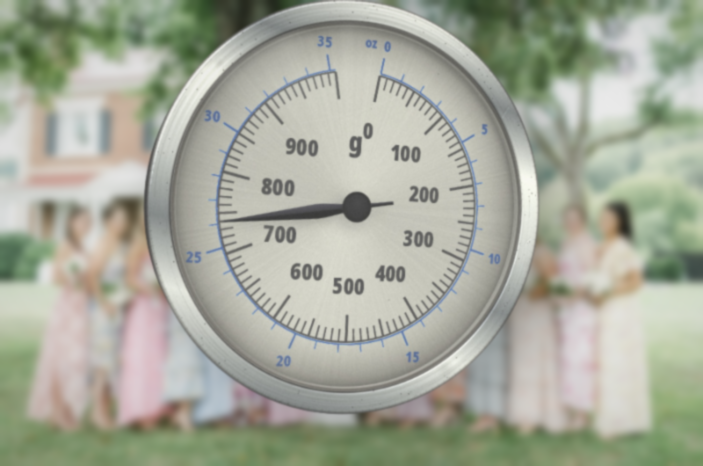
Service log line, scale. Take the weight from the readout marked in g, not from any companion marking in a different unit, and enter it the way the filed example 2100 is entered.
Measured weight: 740
